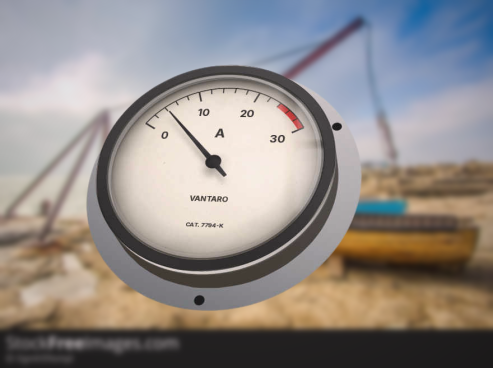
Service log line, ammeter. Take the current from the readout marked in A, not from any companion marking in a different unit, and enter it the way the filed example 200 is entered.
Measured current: 4
